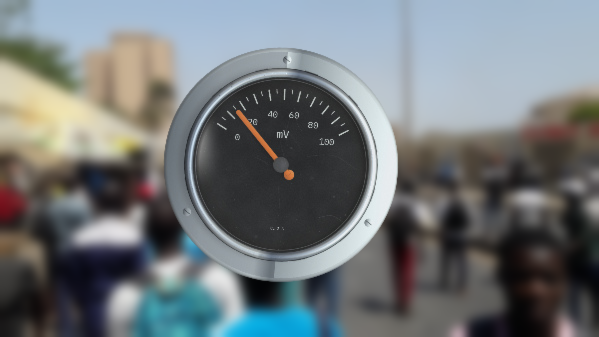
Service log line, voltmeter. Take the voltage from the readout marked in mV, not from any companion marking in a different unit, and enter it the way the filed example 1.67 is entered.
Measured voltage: 15
